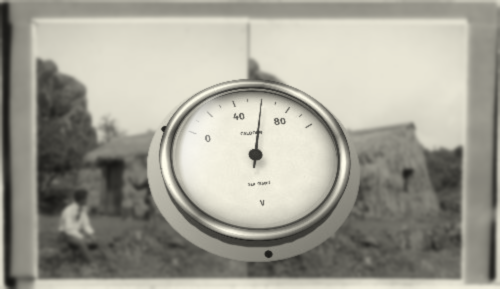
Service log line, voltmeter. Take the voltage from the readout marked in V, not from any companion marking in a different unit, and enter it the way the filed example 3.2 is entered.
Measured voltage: 60
